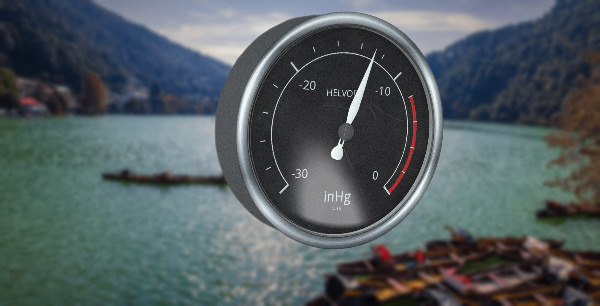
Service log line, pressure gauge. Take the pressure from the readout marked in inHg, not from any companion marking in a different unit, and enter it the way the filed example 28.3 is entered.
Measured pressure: -13
